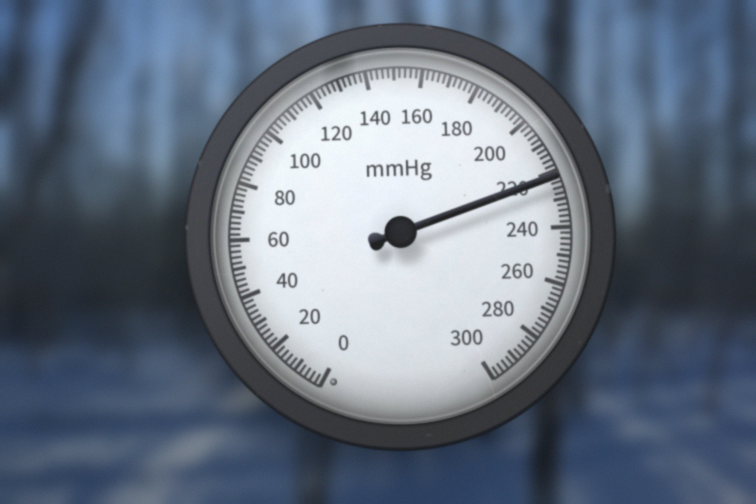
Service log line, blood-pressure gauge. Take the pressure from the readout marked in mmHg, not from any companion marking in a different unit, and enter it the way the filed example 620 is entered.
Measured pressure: 222
